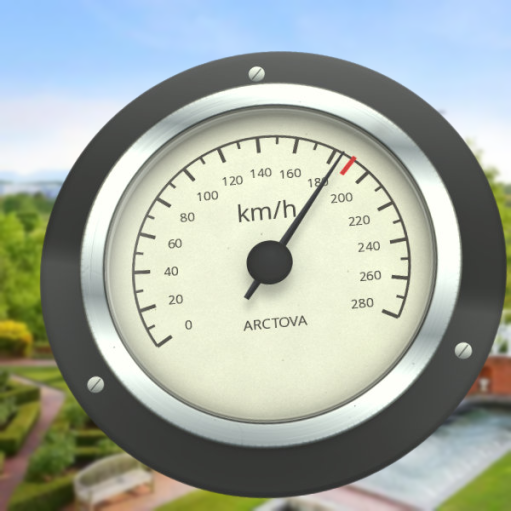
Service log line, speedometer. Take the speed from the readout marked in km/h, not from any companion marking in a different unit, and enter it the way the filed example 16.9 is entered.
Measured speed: 185
